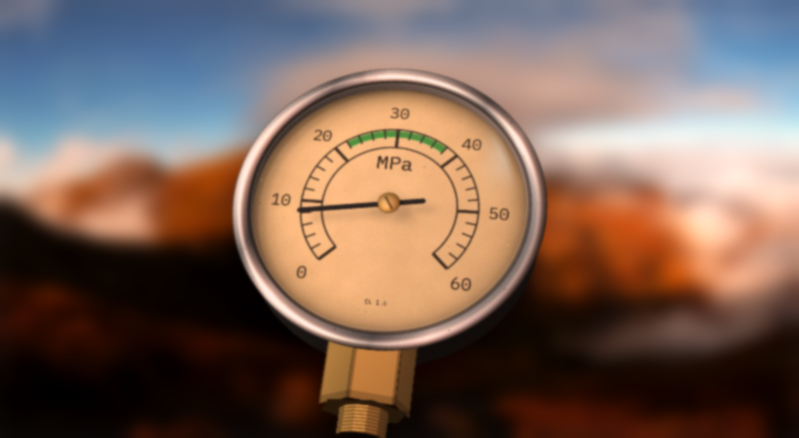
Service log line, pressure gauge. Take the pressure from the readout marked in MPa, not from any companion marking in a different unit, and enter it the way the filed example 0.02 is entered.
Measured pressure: 8
